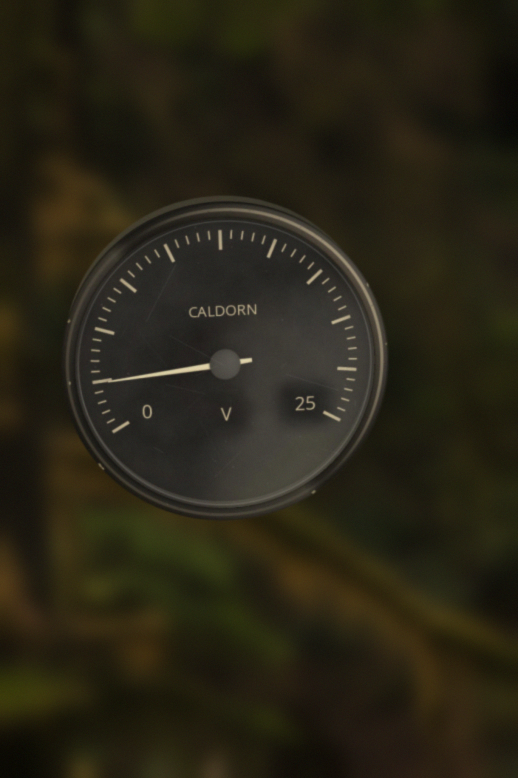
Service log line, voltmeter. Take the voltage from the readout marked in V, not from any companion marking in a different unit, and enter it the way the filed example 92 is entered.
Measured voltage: 2.5
